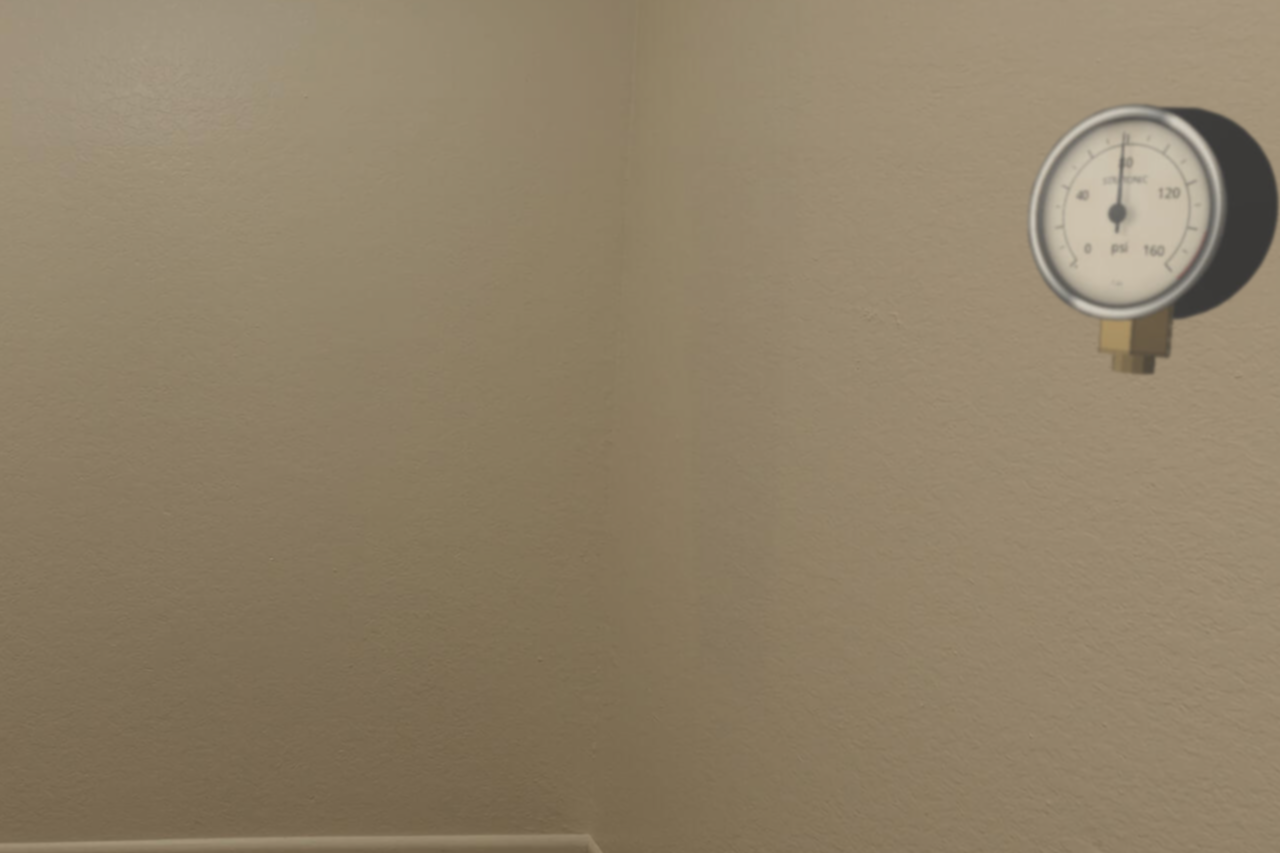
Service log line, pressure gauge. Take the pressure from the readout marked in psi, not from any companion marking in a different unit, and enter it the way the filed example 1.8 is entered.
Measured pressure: 80
